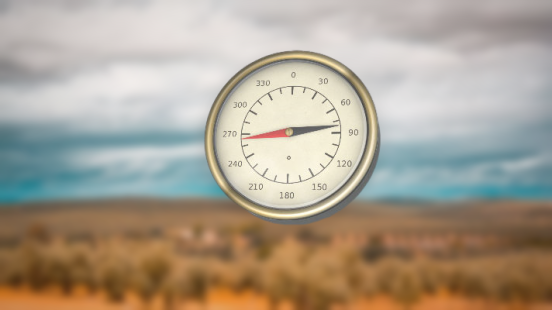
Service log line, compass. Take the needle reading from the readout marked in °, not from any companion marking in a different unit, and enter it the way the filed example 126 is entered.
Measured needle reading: 262.5
